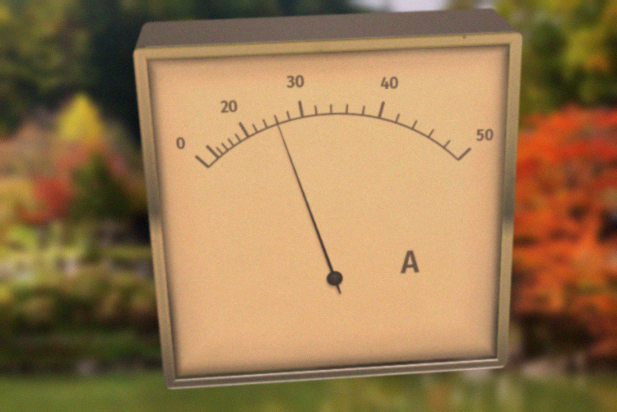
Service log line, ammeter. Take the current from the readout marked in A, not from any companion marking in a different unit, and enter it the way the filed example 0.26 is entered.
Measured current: 26
